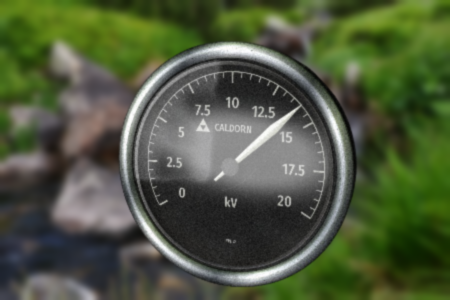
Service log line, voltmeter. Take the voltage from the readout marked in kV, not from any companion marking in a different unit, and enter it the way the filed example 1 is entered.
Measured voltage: 14
